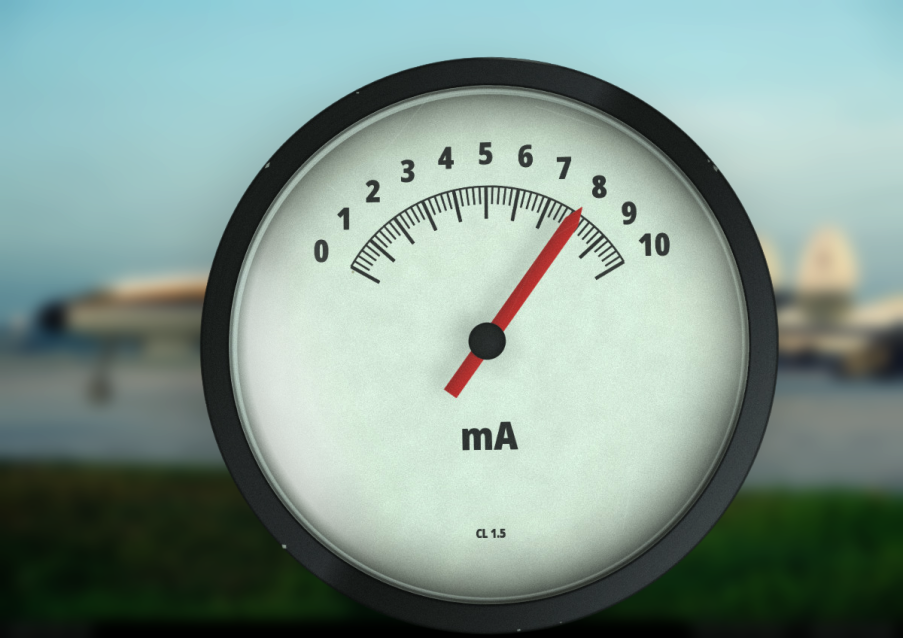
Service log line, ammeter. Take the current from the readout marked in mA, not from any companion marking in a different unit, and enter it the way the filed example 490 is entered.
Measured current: 8
